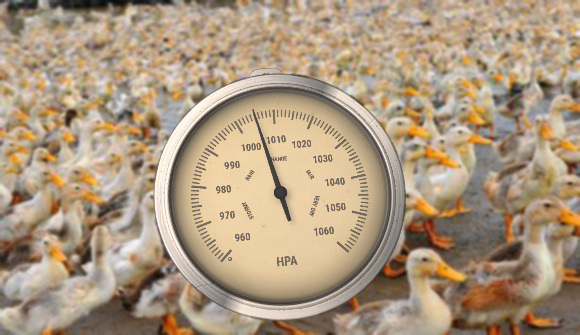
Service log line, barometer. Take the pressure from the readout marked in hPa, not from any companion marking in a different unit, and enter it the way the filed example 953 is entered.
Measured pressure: 1005
